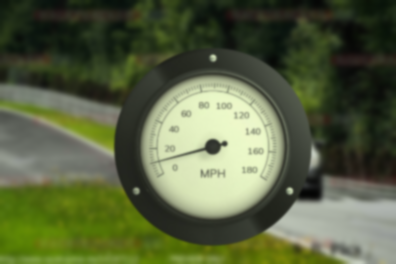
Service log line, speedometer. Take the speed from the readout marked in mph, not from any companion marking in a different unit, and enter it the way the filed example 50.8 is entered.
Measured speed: 10
